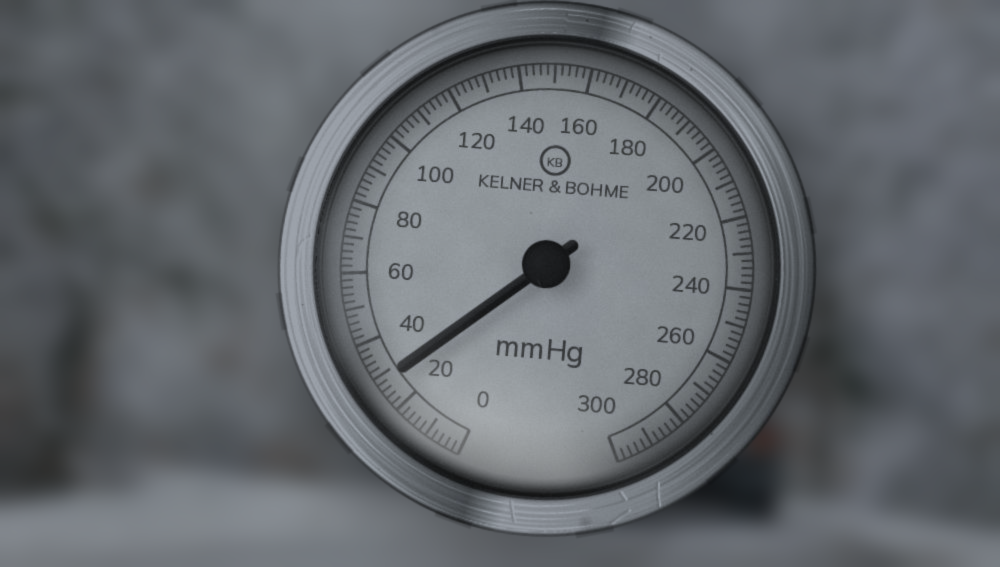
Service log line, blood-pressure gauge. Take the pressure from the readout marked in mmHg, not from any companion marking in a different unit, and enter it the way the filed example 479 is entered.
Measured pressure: 28
